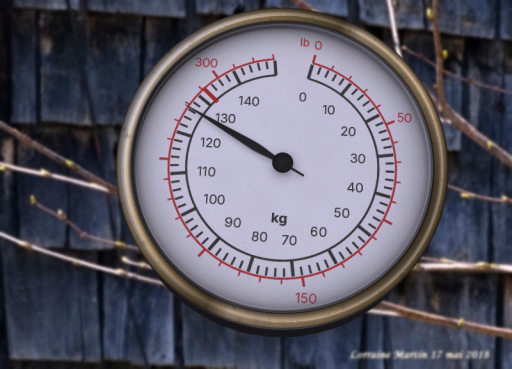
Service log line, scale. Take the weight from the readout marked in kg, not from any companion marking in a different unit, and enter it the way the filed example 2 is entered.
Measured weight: 126
